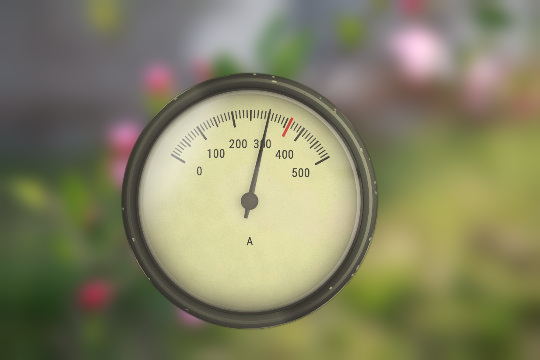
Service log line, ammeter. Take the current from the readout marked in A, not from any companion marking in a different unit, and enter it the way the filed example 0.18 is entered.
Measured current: 300
